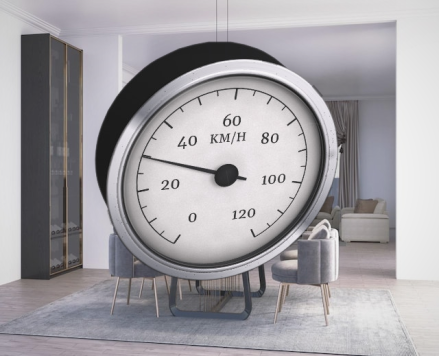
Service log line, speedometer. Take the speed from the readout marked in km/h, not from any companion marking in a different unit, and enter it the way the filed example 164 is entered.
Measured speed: 30
